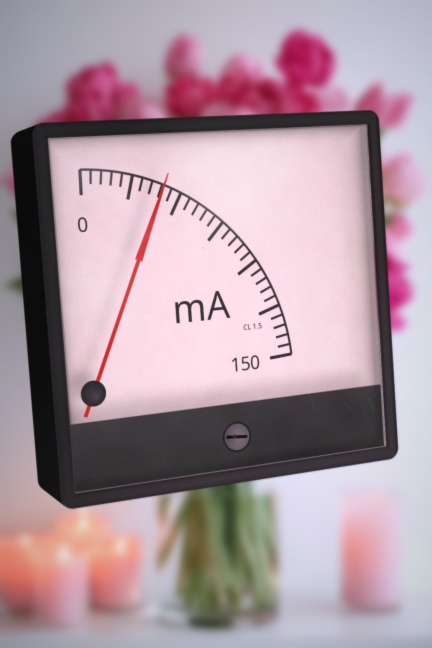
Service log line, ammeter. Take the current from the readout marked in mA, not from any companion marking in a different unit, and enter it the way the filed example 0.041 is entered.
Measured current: 40
